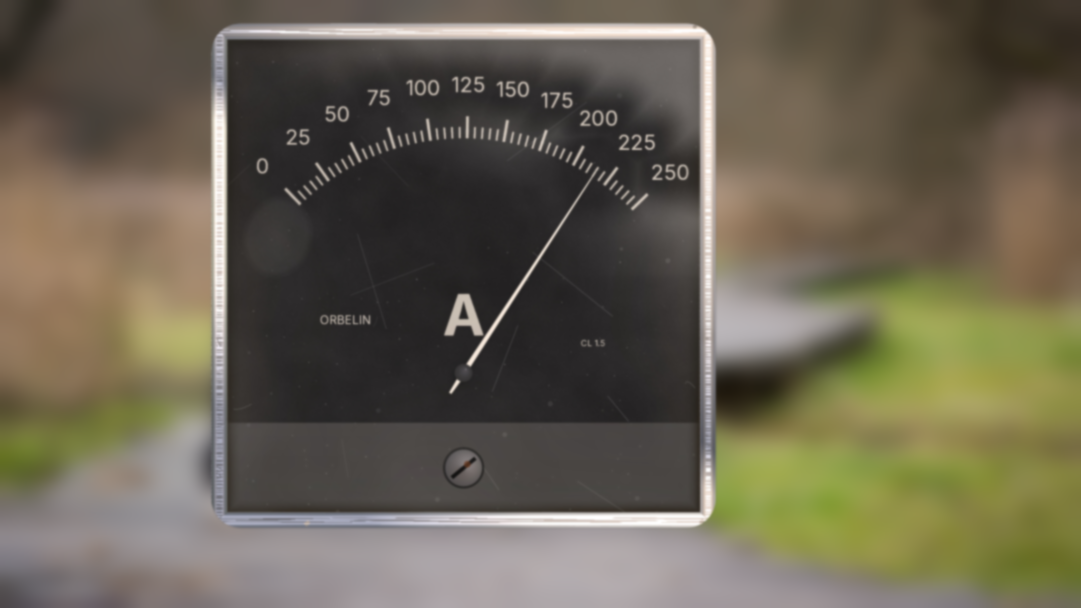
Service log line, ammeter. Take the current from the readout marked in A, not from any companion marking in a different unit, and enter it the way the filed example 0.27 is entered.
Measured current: 215
